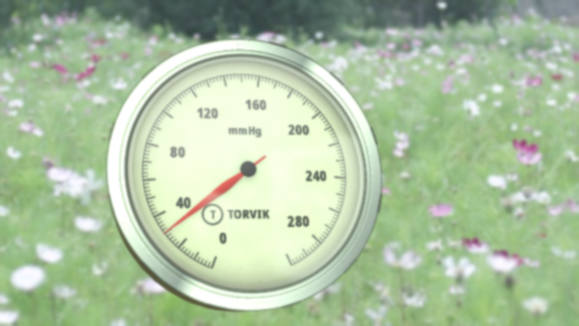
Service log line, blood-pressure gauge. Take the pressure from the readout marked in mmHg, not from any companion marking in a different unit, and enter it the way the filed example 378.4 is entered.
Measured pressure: 30
